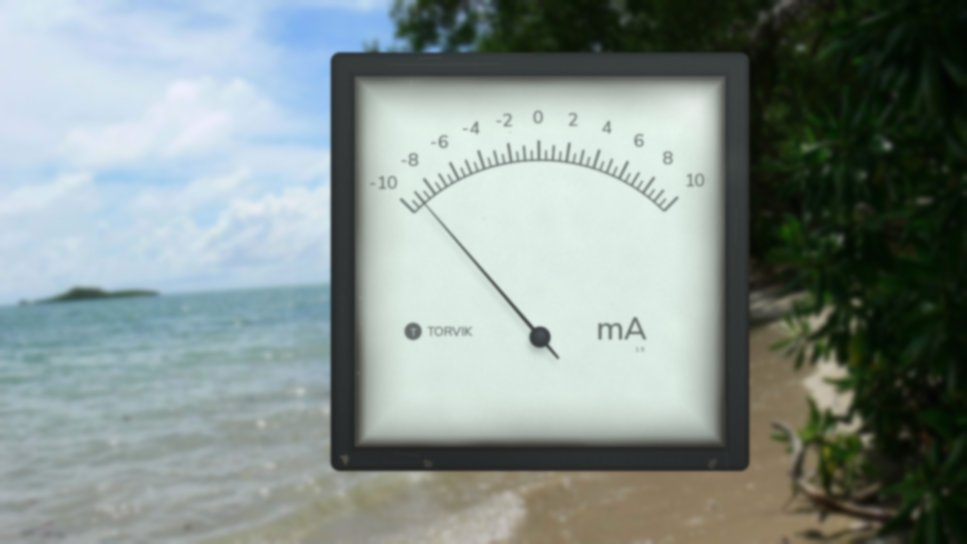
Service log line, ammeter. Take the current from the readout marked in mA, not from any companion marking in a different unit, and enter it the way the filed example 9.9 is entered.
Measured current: -9
